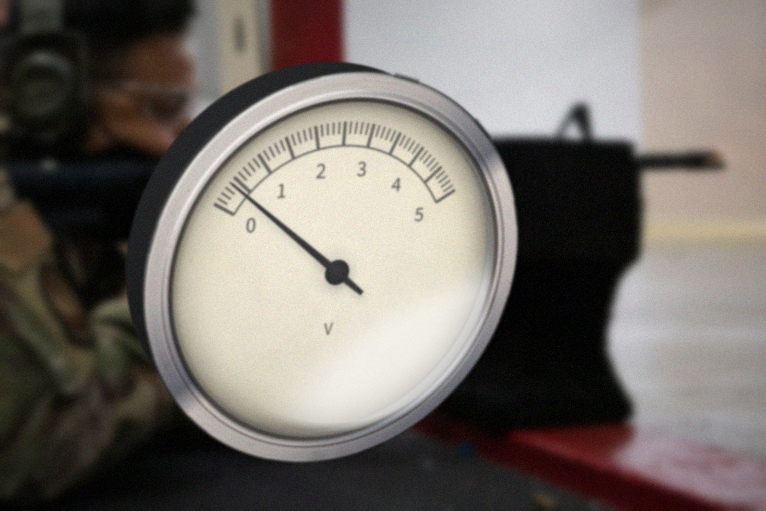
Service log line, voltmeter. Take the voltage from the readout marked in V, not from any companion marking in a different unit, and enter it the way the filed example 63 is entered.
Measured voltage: 0.4
